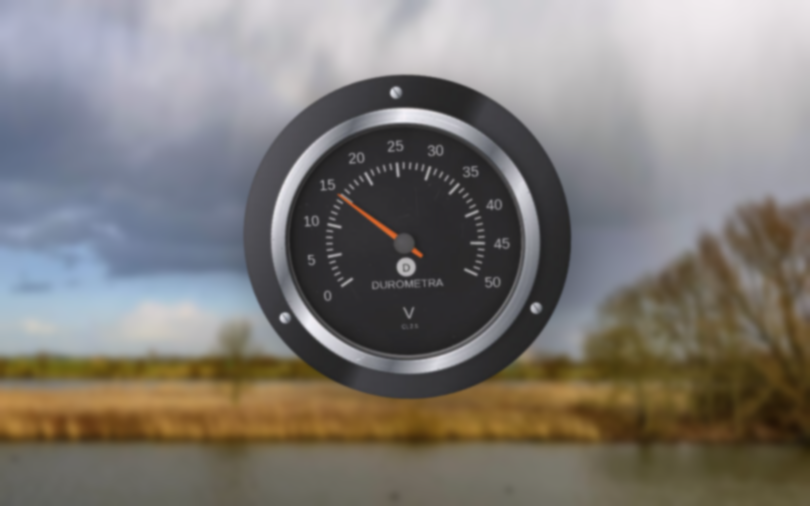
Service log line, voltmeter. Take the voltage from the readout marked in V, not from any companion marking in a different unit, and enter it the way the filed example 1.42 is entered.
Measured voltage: 15
